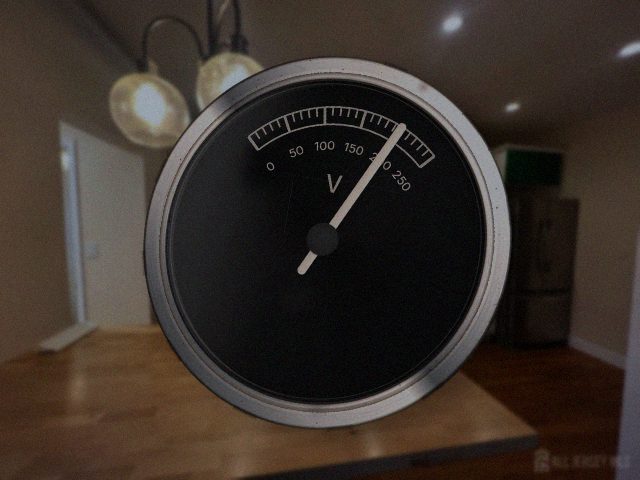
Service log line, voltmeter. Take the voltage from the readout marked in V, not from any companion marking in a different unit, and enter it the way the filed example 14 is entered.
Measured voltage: 200
